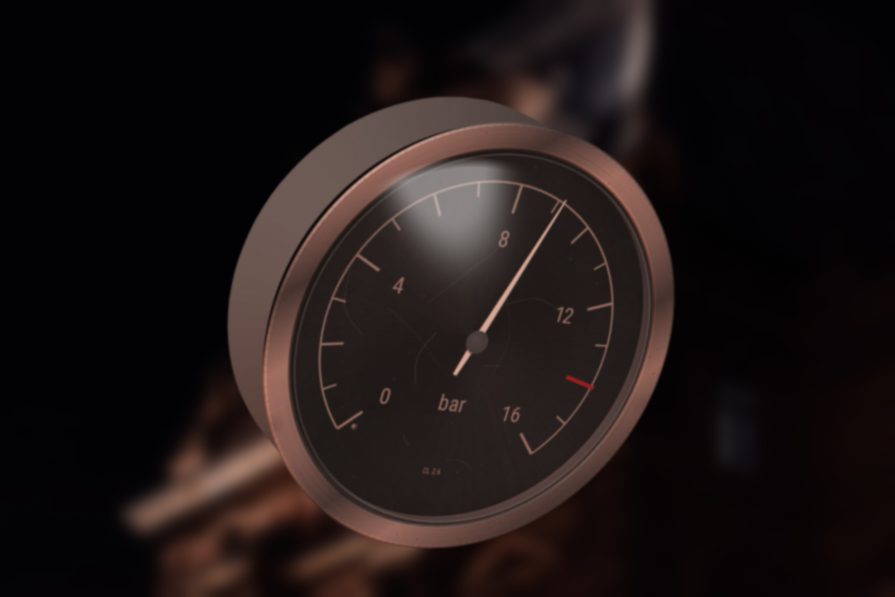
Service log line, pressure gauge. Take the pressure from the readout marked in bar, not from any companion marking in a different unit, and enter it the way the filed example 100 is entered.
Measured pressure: 9
